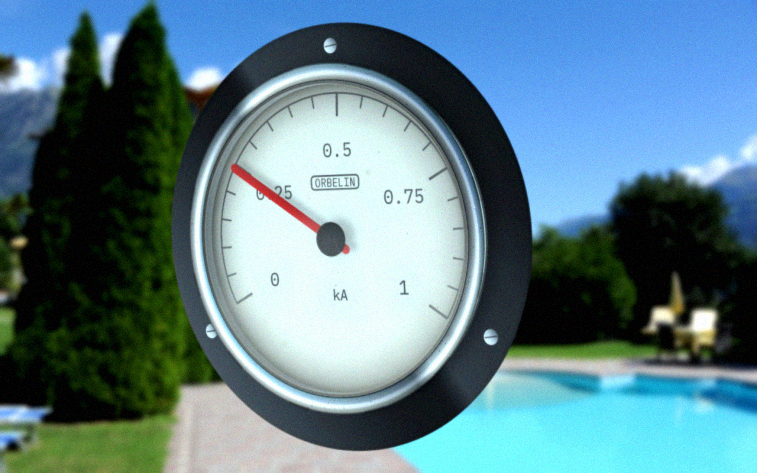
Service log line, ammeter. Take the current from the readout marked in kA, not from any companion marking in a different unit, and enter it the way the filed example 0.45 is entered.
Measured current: 0.25
